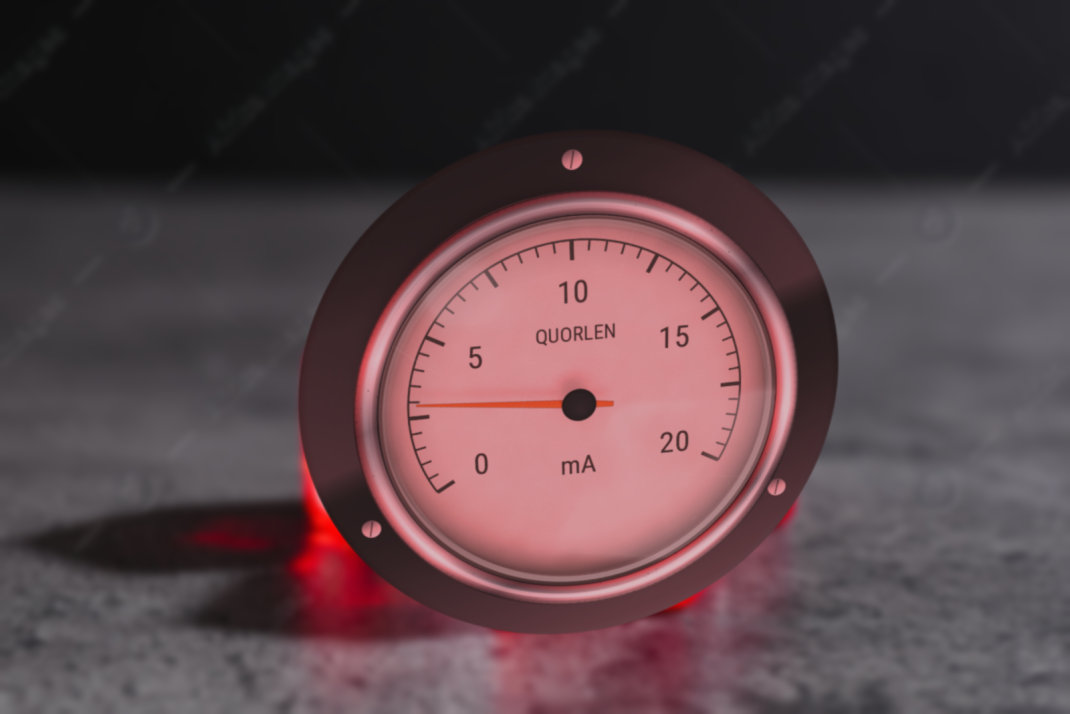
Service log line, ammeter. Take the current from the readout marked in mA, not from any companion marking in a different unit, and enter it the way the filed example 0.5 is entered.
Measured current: 3
